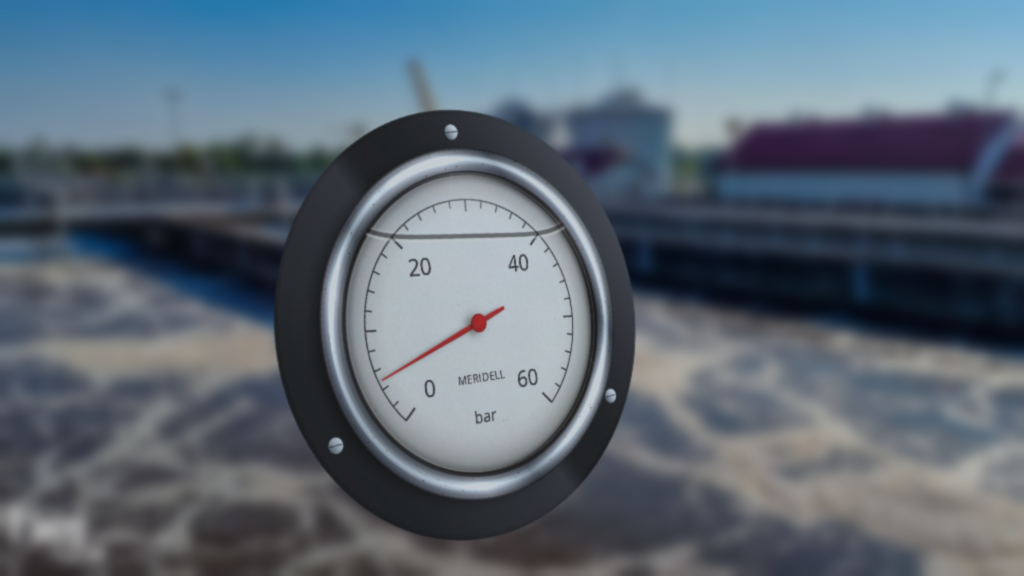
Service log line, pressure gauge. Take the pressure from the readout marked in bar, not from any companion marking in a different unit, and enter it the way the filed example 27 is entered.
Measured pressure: 5
